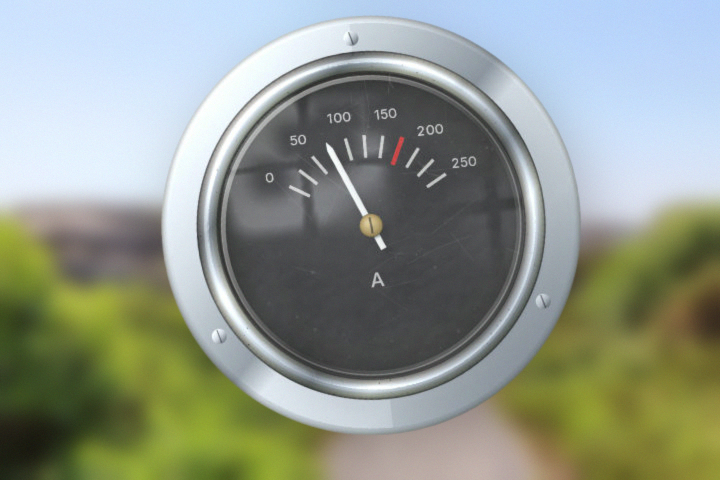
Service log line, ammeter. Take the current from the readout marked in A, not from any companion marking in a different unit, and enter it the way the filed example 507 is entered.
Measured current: 75
